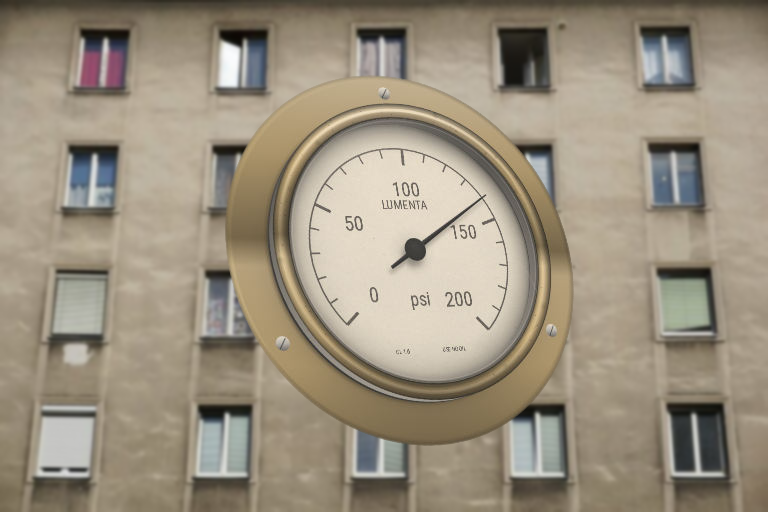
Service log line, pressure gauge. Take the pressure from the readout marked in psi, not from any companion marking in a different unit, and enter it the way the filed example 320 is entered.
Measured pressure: 140
